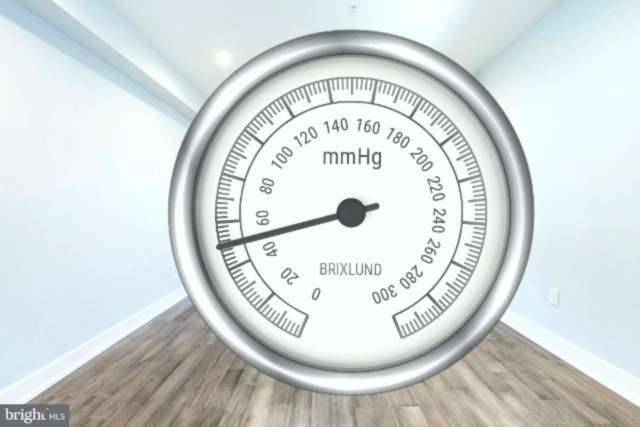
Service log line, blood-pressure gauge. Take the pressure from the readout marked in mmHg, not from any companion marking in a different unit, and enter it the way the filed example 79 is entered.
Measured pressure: 50
